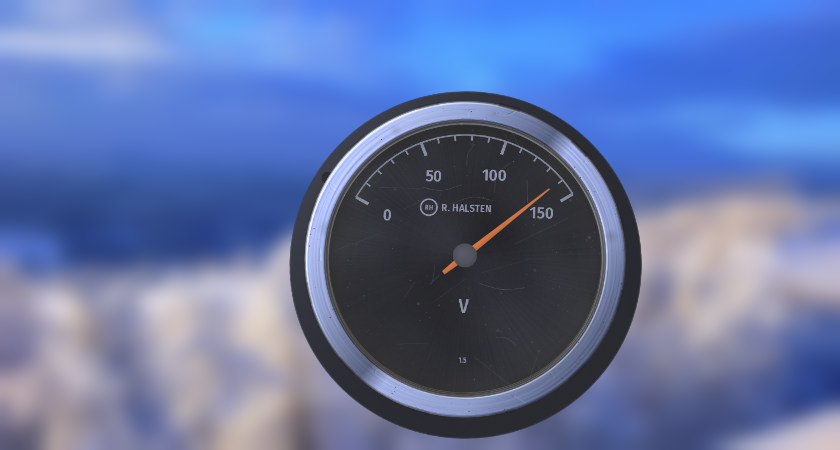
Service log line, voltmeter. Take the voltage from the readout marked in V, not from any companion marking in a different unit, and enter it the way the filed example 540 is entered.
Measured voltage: 140
